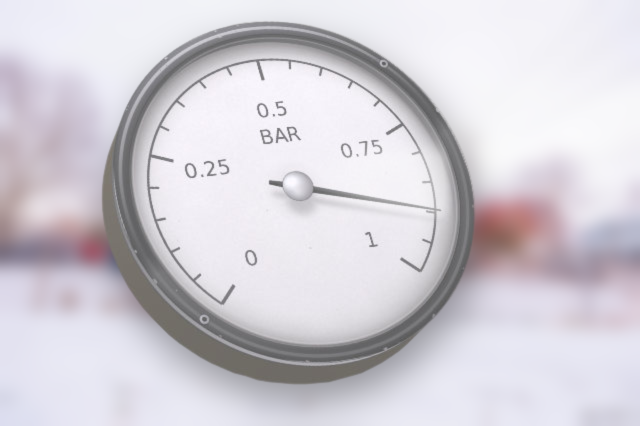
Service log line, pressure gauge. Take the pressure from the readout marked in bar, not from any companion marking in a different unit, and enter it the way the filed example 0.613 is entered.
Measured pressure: 0.9
